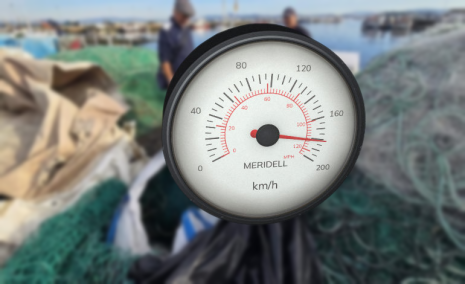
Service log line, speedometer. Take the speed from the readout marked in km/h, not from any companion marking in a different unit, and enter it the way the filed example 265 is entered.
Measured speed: 180
